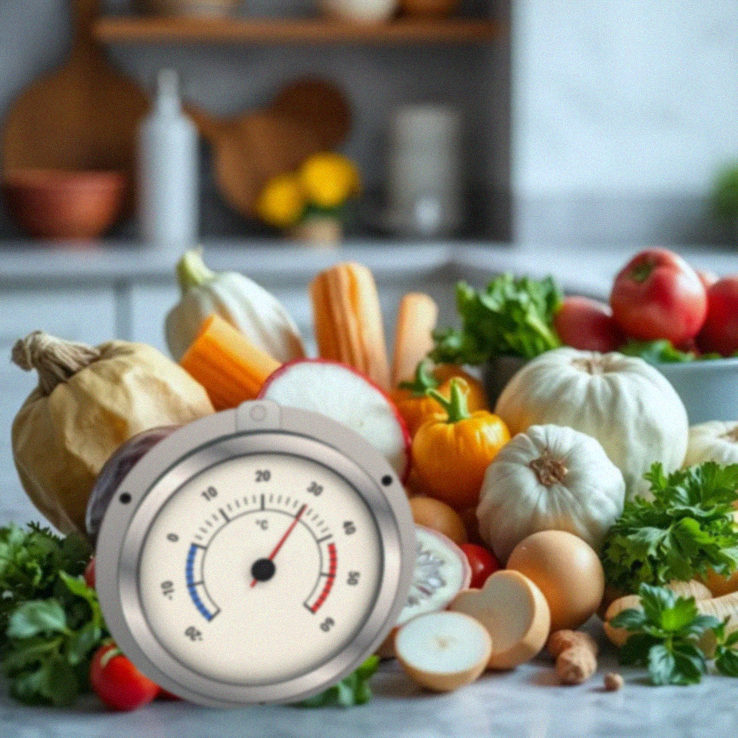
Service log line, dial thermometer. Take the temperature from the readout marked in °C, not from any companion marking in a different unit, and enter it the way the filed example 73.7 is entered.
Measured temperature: 30
